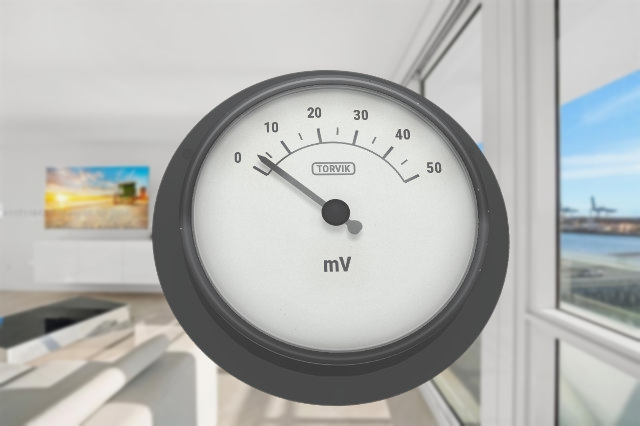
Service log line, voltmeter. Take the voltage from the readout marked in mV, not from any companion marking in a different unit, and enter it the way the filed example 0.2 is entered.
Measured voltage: 2.5
